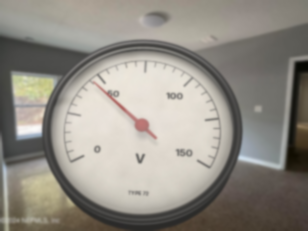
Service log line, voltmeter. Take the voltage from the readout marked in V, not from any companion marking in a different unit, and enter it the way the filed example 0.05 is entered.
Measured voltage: 45
